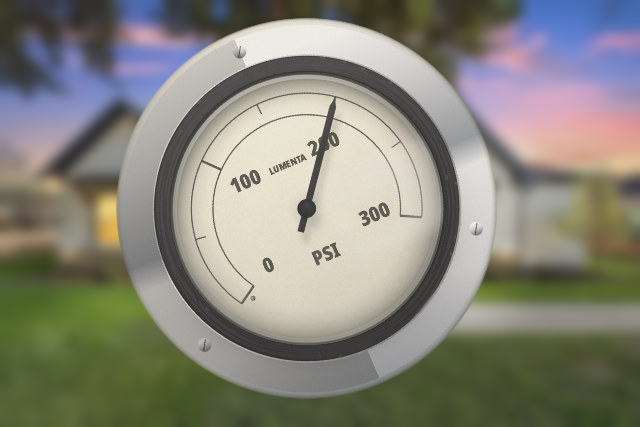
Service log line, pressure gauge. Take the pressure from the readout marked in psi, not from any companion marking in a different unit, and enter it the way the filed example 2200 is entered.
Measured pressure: 200
